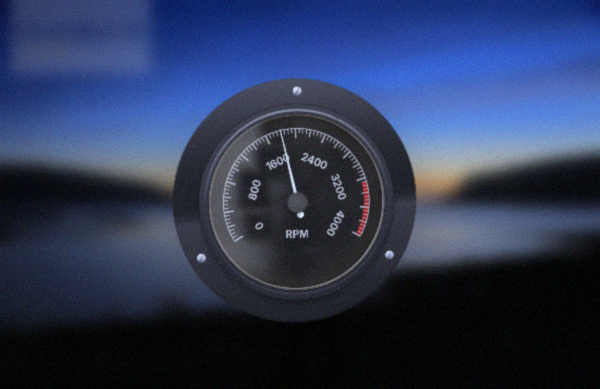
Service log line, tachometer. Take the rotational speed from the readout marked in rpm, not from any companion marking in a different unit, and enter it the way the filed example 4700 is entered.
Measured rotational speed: 1800
